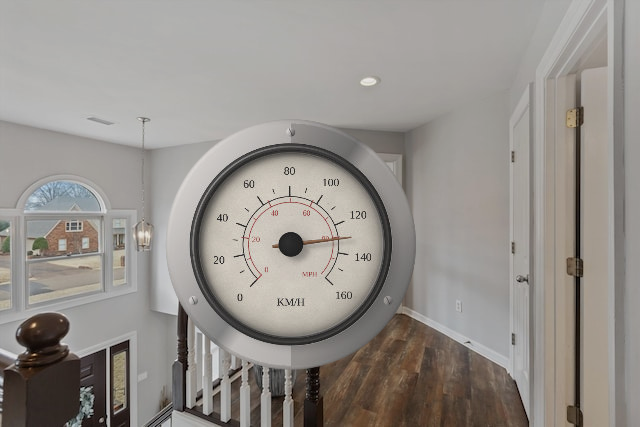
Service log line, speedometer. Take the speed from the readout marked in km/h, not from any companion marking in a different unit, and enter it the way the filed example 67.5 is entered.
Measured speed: 130
